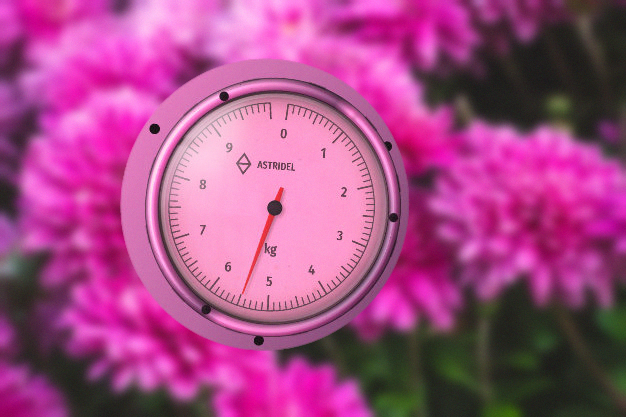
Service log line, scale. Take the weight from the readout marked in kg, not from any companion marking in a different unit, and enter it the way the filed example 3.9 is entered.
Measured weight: 5.5
